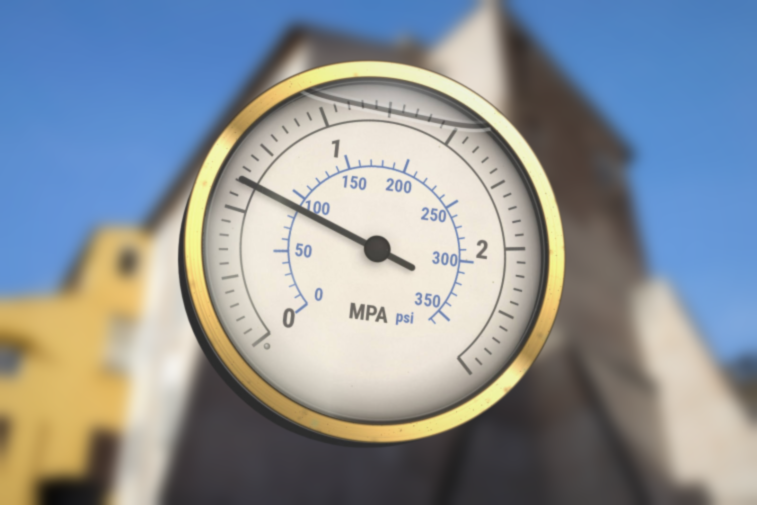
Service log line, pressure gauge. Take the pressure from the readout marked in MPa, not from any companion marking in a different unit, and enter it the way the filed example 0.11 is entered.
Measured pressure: 0.6
